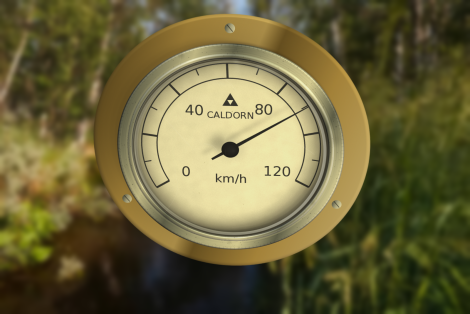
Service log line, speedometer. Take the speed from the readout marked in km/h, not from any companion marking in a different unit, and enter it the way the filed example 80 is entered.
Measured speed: 90
